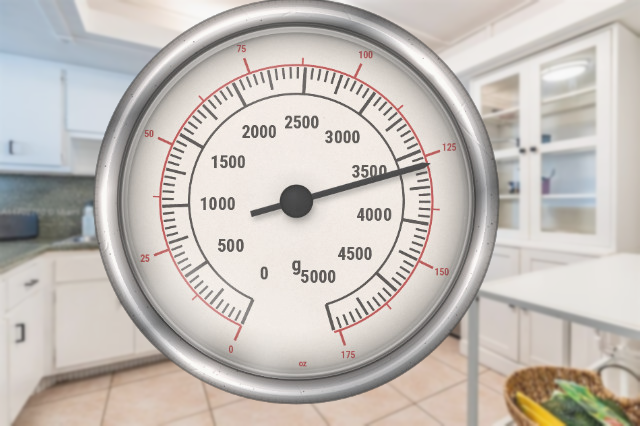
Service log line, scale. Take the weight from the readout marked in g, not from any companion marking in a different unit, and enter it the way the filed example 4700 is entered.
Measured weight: 3600
